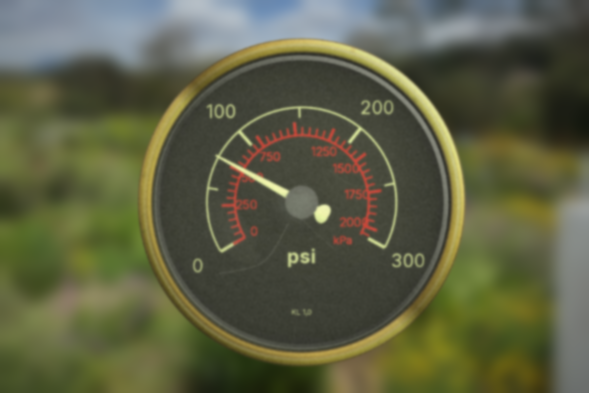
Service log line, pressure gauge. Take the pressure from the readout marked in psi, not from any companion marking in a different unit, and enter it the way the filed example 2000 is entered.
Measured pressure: 75
